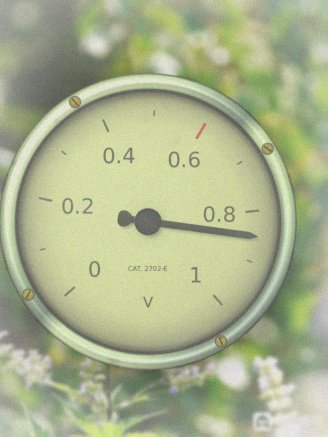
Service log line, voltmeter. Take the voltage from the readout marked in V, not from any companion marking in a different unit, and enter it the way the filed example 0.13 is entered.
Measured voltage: 0.85
